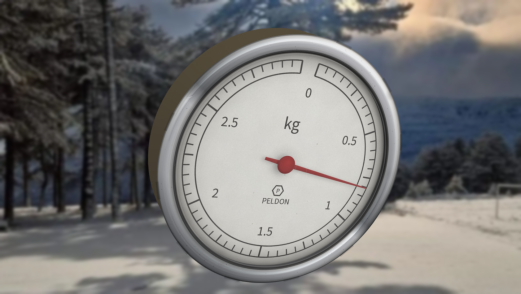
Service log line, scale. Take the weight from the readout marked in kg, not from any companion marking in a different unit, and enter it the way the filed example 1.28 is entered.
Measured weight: 0.8
